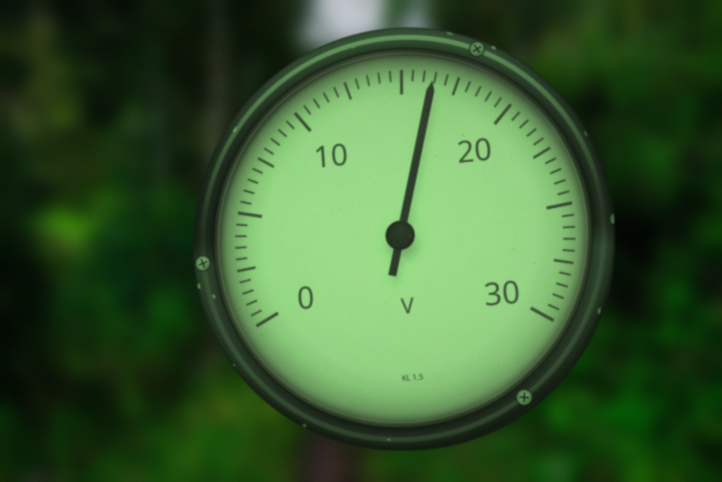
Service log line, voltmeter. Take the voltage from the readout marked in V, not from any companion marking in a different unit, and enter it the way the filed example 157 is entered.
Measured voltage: 16.5
